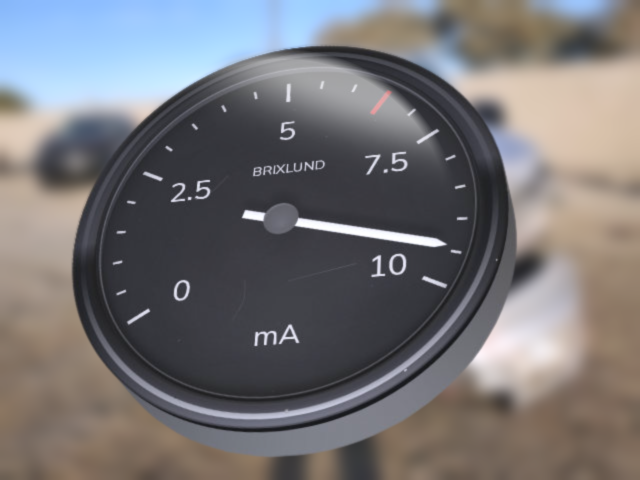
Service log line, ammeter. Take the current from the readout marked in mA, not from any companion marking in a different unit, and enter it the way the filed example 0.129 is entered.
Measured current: 9.5
